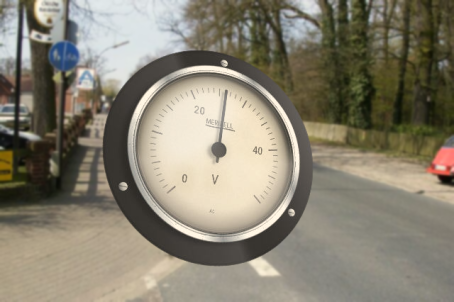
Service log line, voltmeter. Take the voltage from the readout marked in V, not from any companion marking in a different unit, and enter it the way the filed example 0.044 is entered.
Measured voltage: 26
